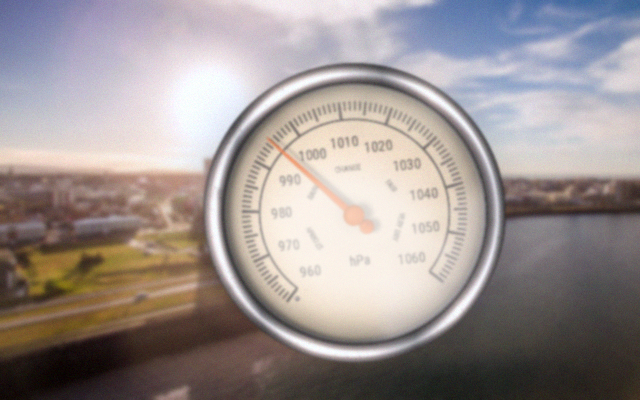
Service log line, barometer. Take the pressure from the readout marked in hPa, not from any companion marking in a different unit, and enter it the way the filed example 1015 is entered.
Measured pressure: 995
